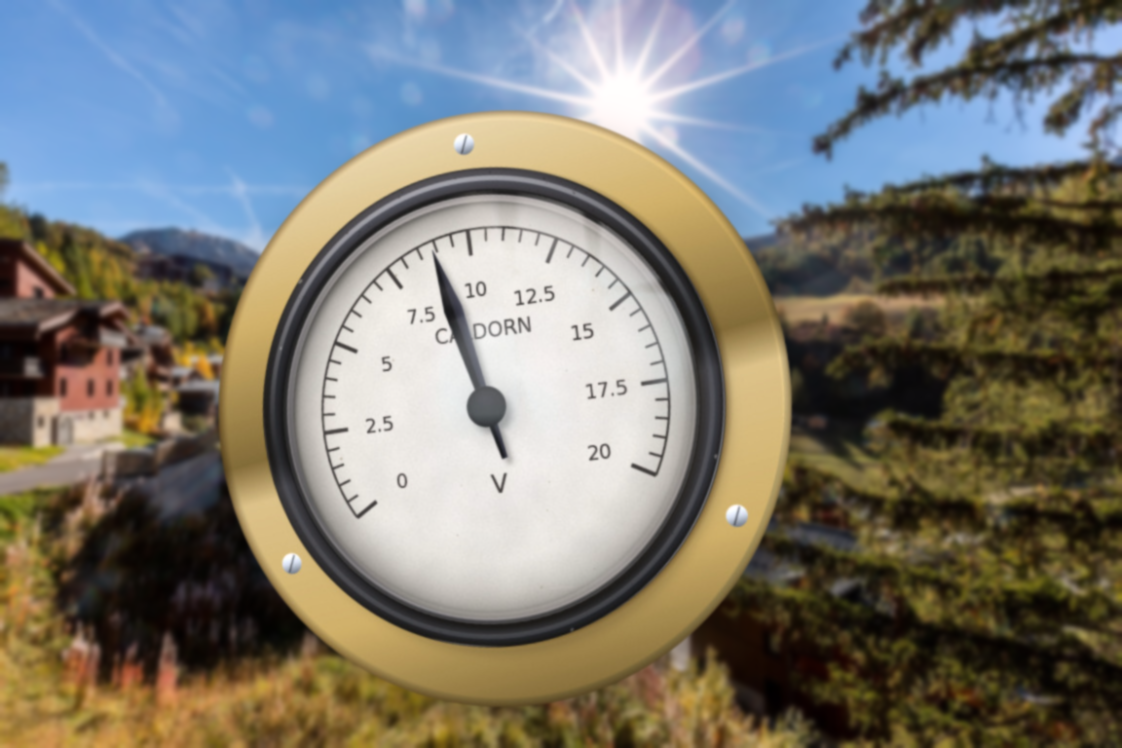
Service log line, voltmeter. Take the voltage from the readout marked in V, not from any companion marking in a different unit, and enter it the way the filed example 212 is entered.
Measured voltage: 9
